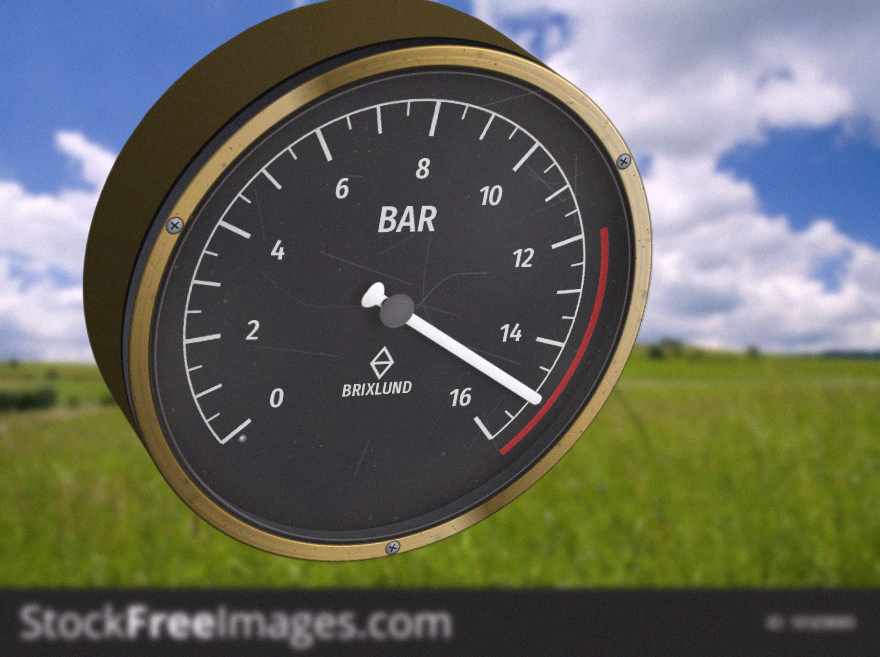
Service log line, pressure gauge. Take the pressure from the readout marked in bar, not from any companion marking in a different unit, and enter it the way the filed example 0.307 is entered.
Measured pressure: 15
